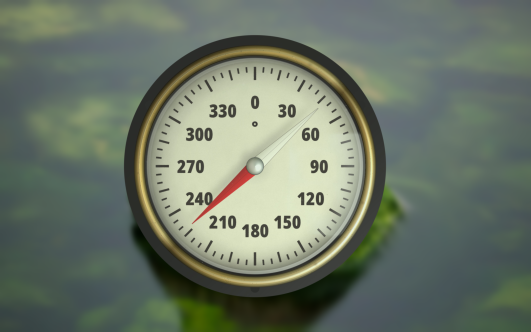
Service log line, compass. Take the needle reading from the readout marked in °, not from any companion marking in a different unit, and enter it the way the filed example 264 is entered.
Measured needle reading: 227.5
